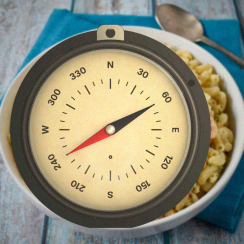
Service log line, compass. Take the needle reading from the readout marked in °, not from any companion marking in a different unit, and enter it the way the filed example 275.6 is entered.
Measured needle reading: 240
